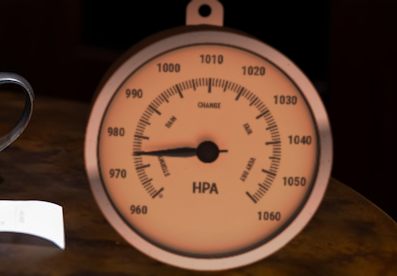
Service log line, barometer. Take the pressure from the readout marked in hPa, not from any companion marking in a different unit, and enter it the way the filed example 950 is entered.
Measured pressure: 975
